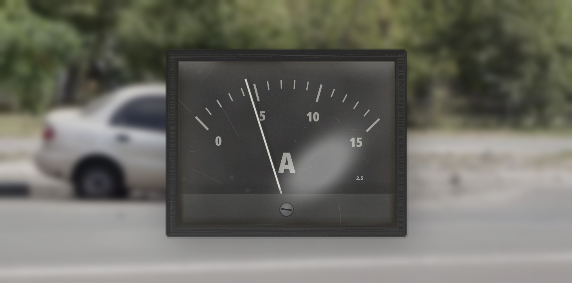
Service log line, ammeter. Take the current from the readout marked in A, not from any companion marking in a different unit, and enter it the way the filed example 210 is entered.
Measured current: 4.5
